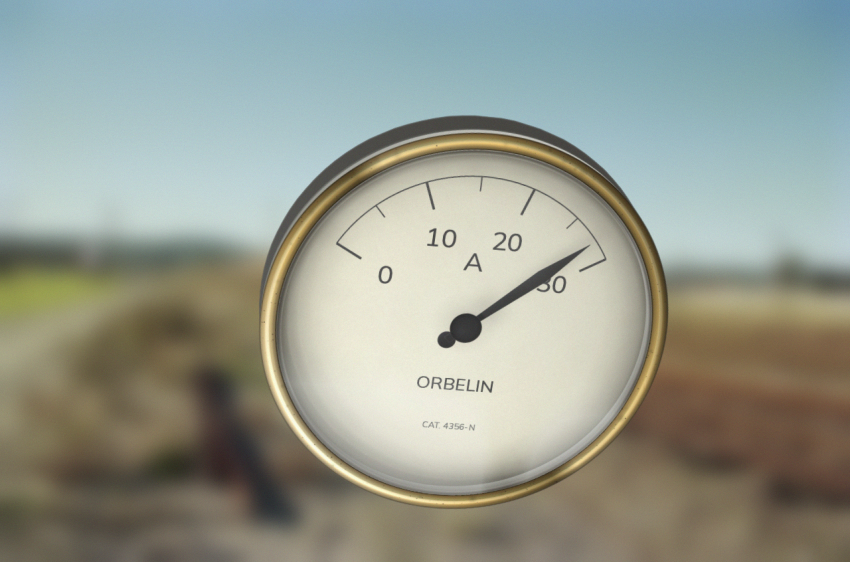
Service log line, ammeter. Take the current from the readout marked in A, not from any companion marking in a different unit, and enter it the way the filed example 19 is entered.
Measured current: 27.5
